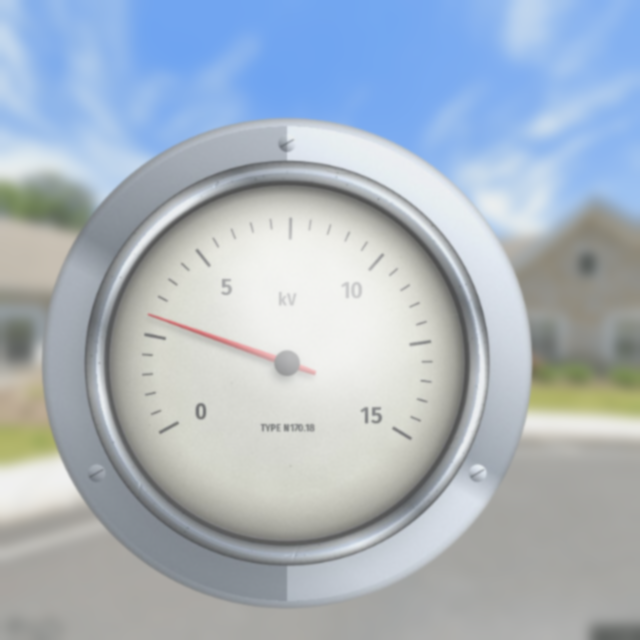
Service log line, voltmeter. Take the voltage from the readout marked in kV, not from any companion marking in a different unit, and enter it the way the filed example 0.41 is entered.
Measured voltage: 3
